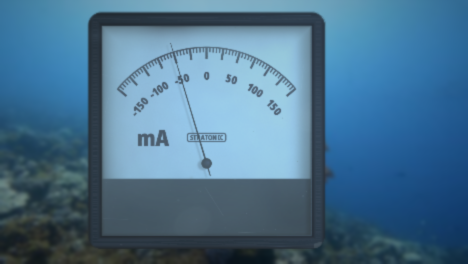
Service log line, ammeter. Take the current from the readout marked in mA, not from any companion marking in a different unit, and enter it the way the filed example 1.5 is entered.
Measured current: -50
